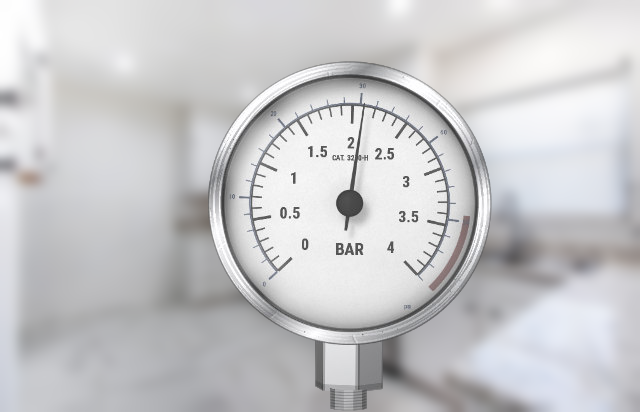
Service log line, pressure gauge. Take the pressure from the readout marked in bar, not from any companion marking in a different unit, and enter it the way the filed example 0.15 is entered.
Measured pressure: 2.1
